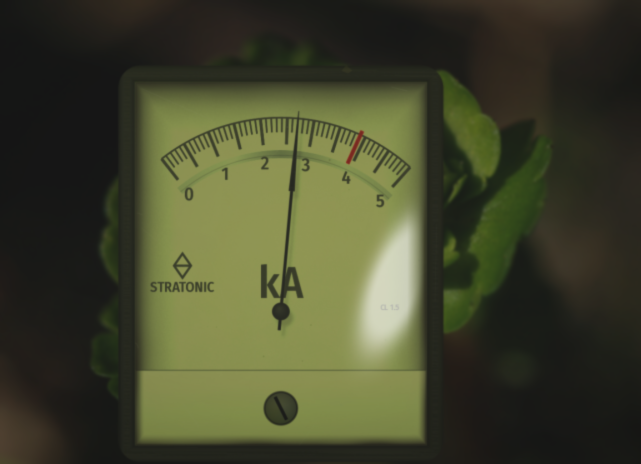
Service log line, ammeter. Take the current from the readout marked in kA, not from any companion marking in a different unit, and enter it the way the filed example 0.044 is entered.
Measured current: 2.7
